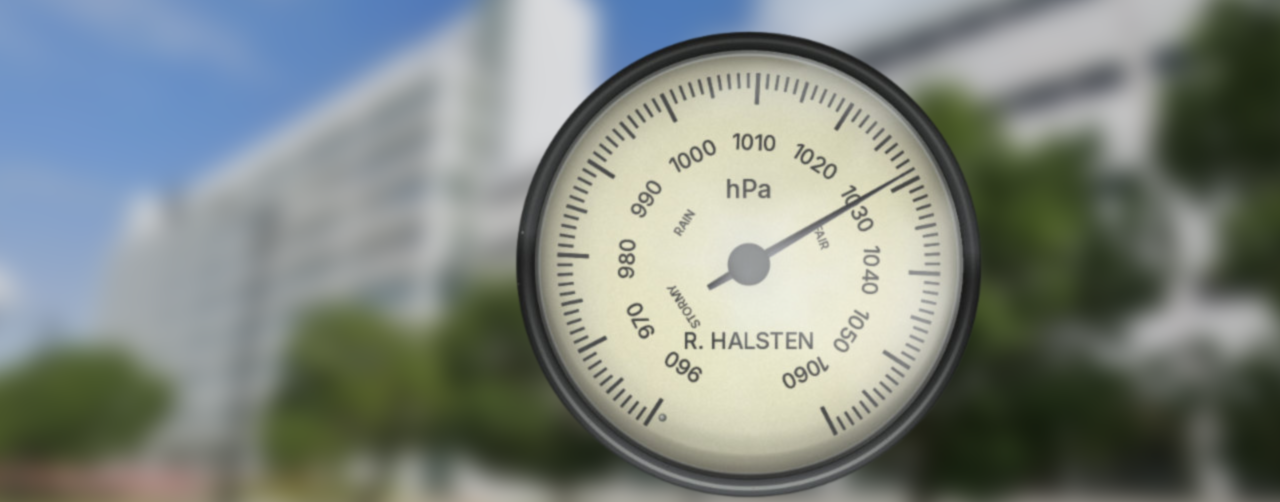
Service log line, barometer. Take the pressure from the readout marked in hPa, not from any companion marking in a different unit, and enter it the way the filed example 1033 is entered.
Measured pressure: 1029
